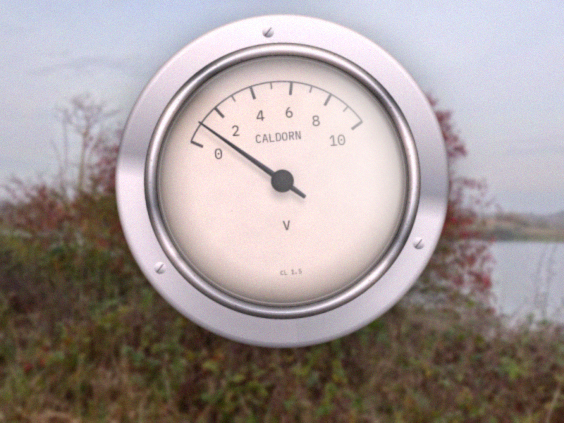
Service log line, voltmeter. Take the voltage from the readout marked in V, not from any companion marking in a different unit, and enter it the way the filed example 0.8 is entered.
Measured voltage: 1
